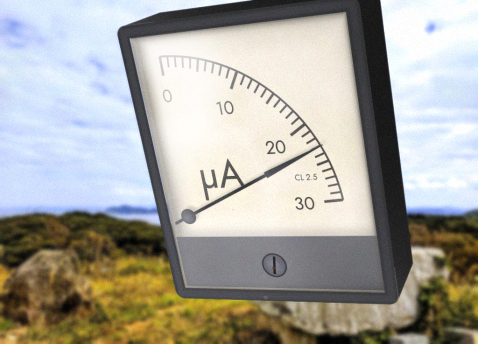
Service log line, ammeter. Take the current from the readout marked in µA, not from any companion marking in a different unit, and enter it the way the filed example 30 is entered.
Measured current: 23
